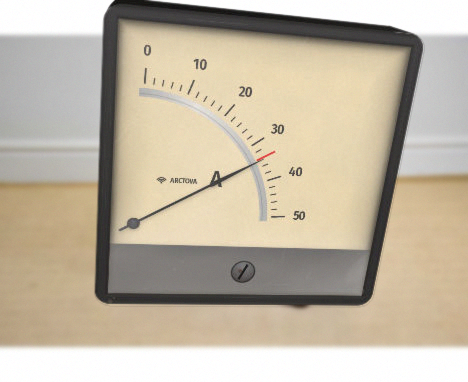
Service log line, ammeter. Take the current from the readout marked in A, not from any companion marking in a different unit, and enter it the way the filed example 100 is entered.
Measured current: 34
